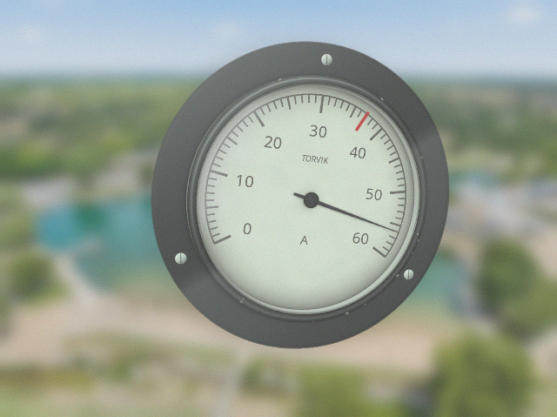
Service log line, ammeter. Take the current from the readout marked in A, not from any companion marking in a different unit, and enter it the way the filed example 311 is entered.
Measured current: 56
